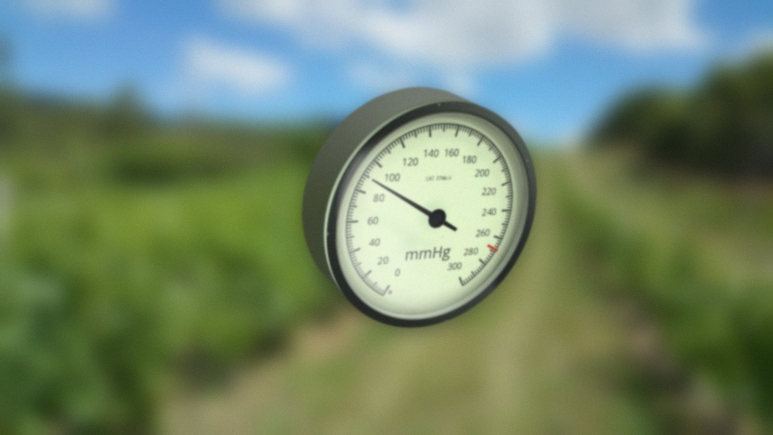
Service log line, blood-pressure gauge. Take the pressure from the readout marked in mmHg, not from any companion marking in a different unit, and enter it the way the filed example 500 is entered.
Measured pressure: 90
